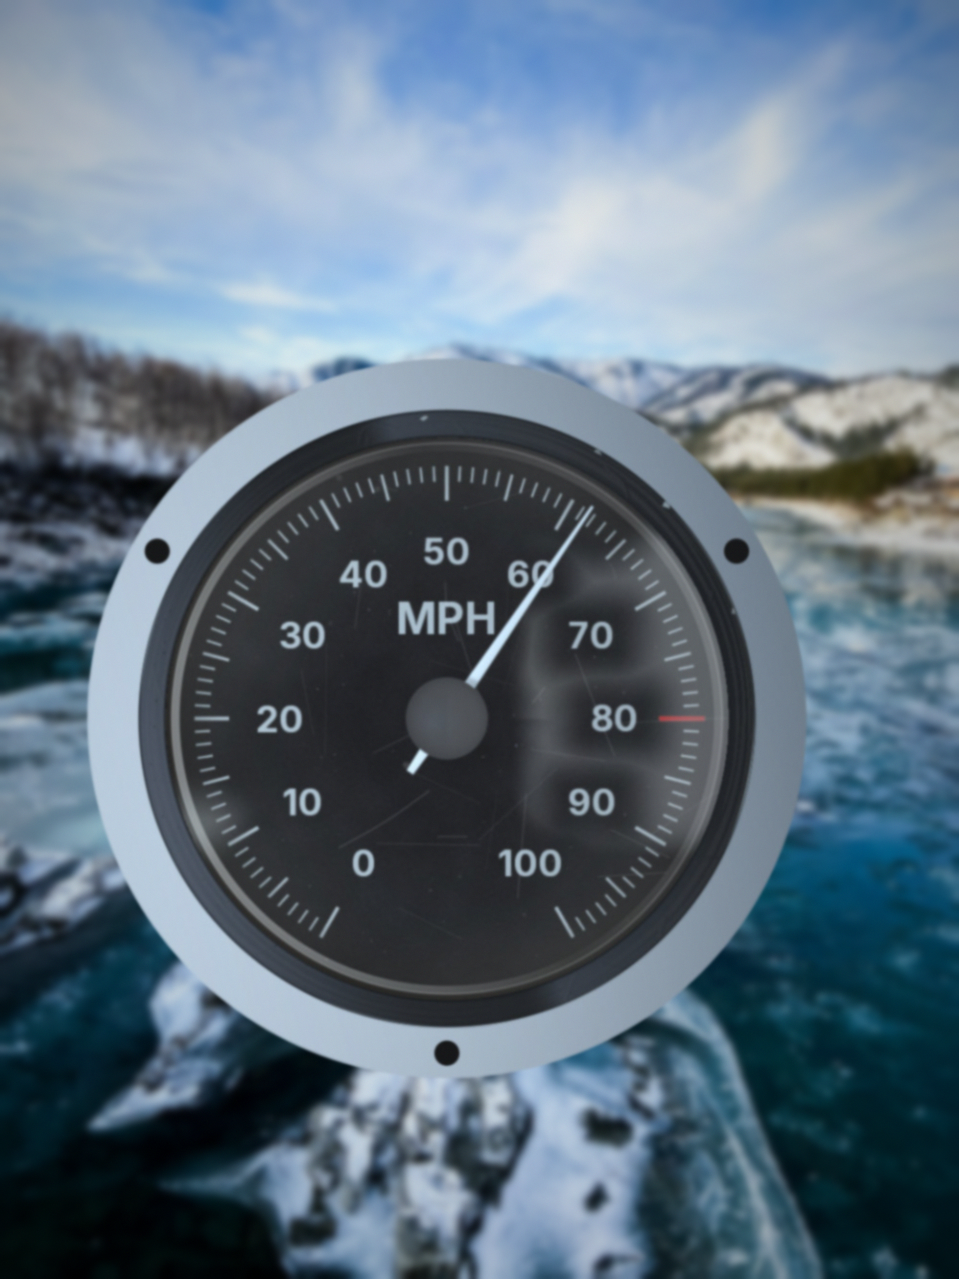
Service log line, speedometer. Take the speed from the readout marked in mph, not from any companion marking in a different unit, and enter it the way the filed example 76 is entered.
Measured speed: 61.5
